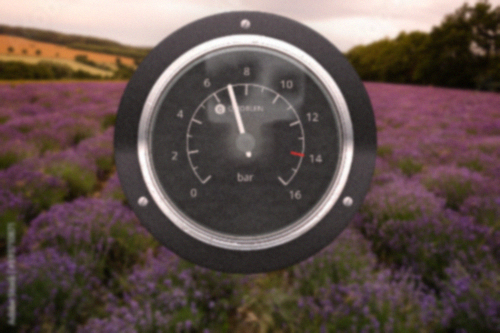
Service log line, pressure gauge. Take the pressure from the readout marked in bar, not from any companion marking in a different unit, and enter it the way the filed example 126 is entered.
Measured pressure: 7
